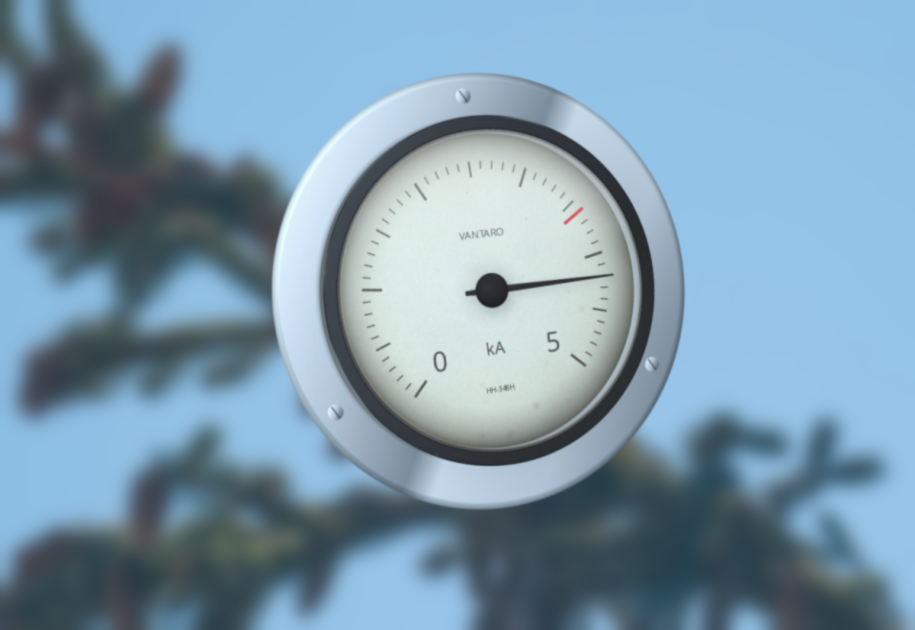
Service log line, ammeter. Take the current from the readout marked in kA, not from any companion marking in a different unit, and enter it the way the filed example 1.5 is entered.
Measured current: 4.2
